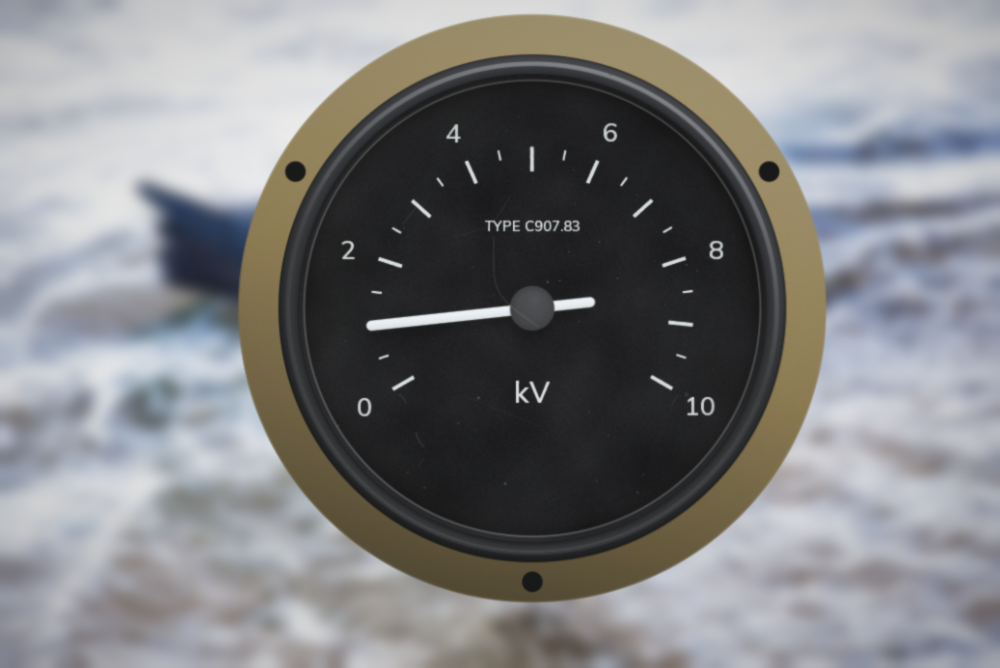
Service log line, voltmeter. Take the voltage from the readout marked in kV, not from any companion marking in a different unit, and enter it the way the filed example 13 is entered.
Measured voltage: 1
